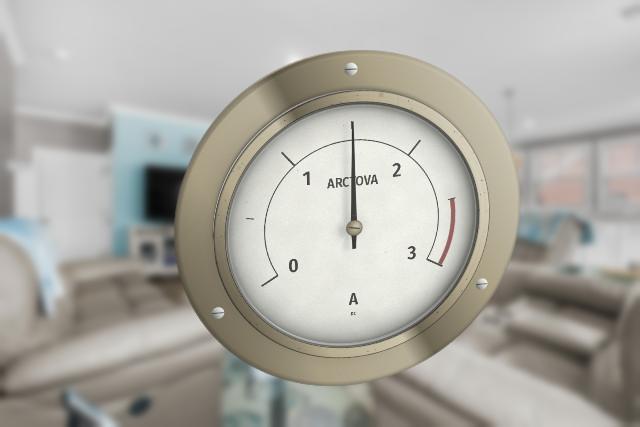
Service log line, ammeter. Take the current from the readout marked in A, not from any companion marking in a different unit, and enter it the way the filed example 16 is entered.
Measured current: 1.5
